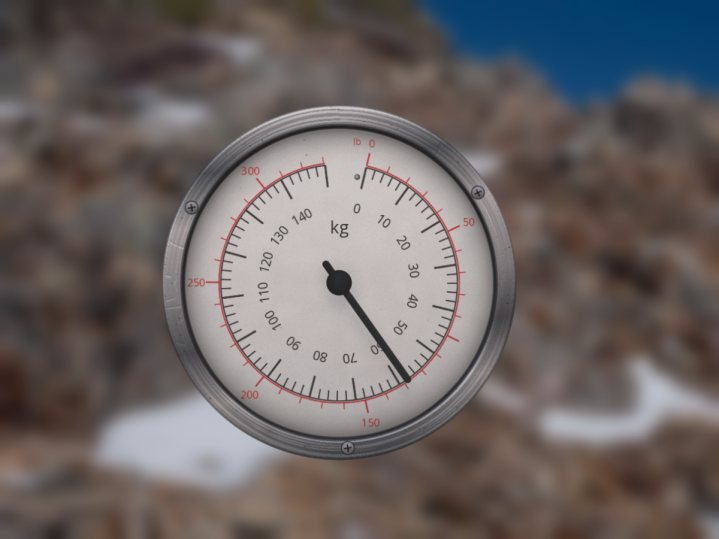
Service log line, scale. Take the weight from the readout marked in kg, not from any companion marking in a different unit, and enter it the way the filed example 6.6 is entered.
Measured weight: 58
